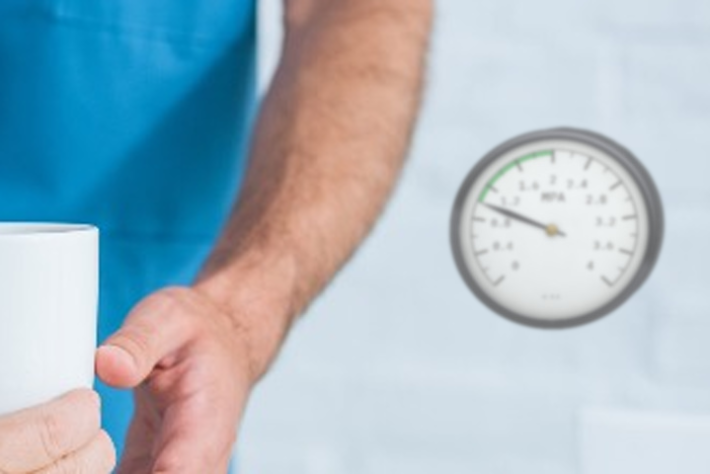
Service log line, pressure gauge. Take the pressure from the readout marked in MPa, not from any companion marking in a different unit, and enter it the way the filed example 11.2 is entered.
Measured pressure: 1
